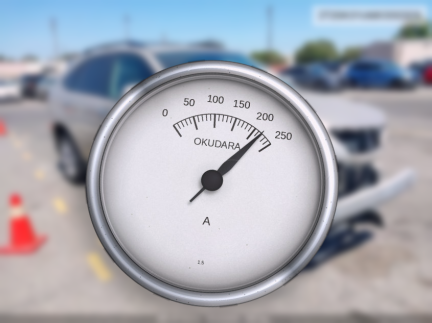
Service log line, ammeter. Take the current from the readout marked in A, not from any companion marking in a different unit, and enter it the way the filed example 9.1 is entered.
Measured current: 220
